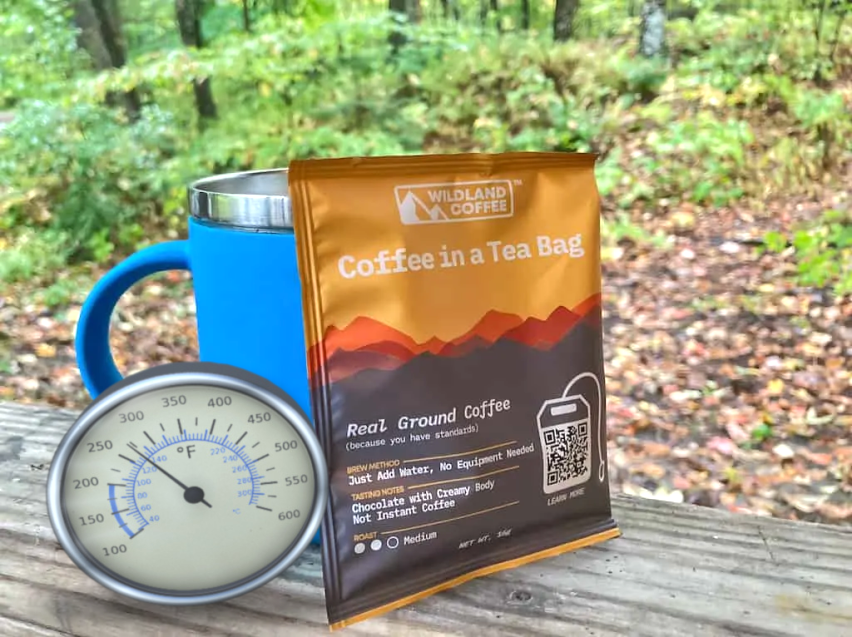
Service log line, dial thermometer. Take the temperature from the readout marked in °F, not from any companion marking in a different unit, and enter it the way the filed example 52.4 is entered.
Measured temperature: 275
